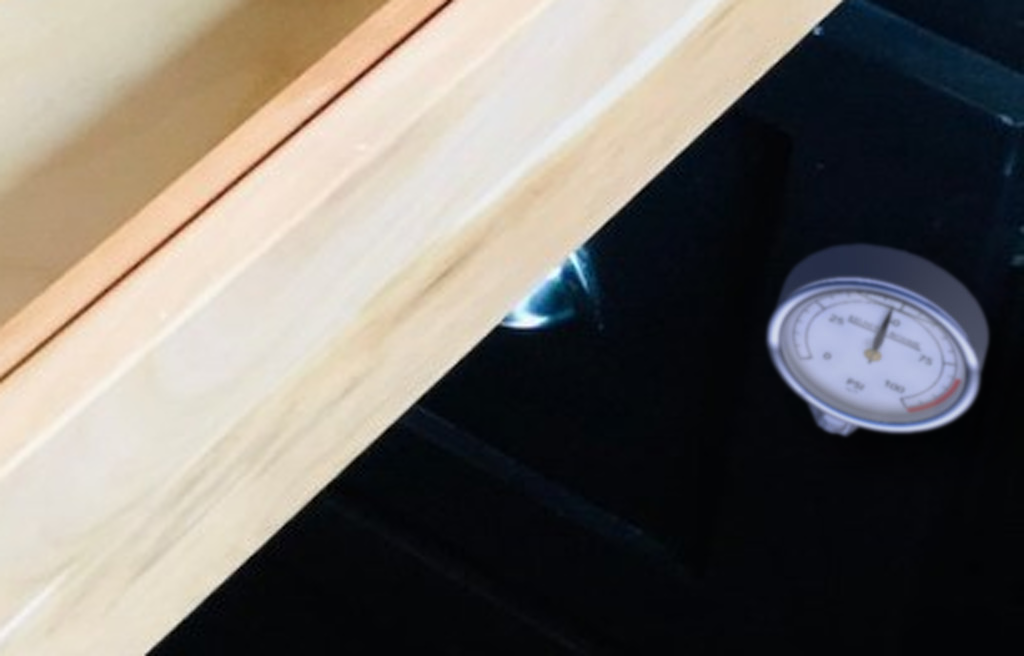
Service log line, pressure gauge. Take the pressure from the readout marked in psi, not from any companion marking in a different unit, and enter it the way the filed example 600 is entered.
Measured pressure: 47.5
